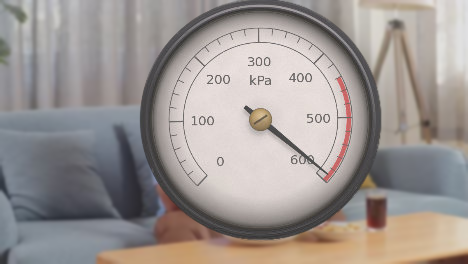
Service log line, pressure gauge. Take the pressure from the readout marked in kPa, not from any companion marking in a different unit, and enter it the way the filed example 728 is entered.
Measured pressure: 590
